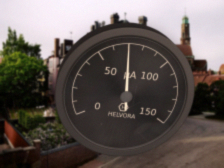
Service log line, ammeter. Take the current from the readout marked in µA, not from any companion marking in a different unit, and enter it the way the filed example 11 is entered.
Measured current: 70
